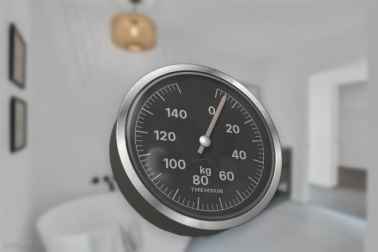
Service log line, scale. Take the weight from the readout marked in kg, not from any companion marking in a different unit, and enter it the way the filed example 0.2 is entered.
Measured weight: 4
